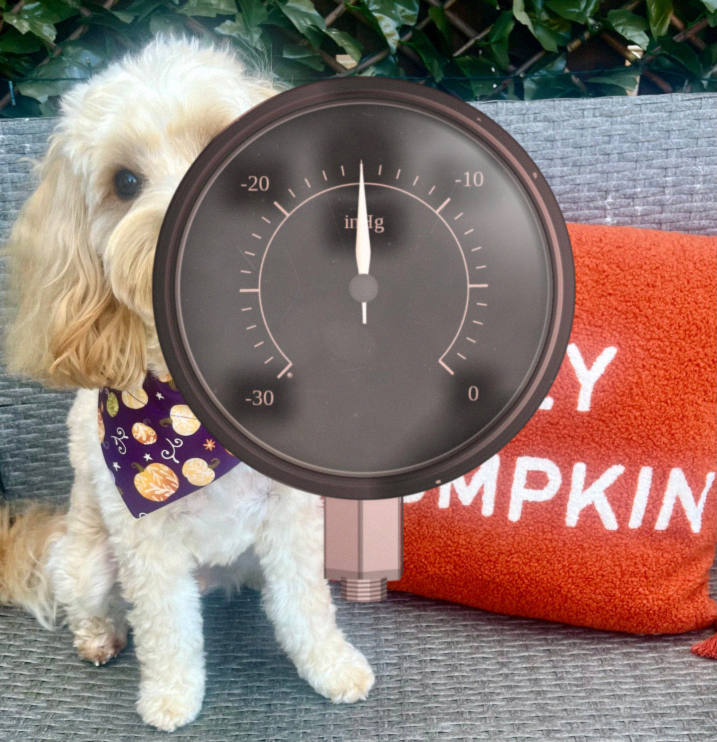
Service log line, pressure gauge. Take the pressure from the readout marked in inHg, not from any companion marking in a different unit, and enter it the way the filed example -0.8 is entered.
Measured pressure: -15
